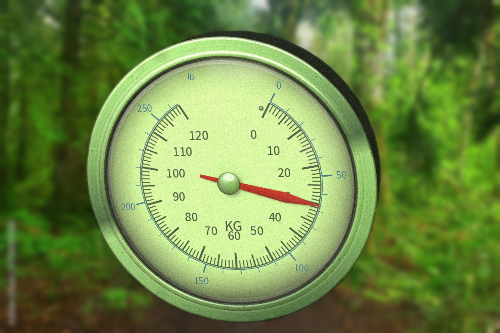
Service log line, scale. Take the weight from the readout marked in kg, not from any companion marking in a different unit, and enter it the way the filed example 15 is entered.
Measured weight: 30
